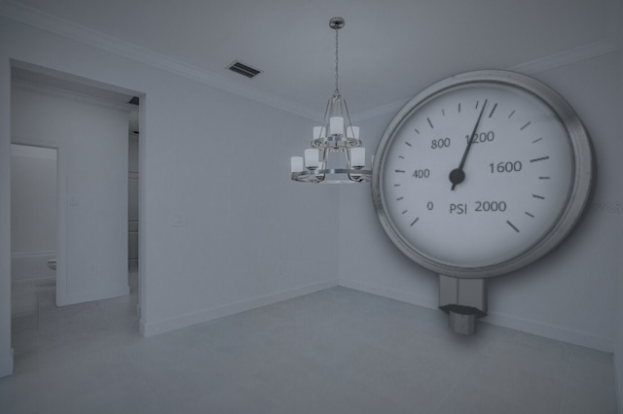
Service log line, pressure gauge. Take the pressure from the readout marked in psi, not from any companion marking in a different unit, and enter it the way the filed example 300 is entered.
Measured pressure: 1150
